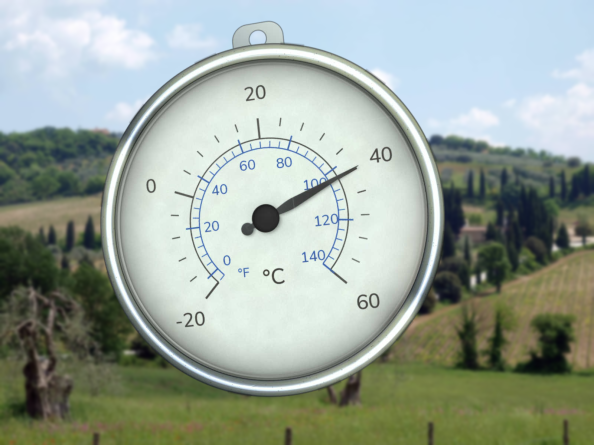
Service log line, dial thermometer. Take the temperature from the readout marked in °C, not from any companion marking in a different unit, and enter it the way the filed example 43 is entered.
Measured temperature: 40
